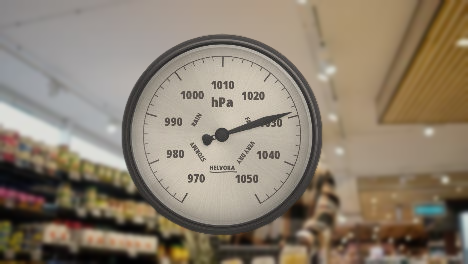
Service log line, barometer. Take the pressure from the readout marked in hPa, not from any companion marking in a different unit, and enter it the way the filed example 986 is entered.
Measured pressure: 1029
